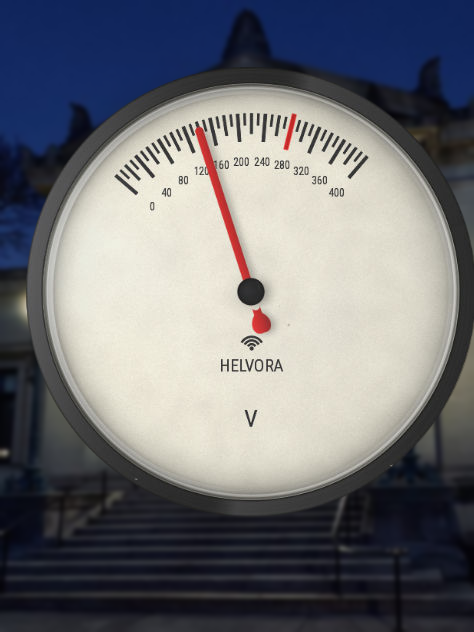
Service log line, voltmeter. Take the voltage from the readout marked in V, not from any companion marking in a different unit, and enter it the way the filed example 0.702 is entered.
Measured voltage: 140
